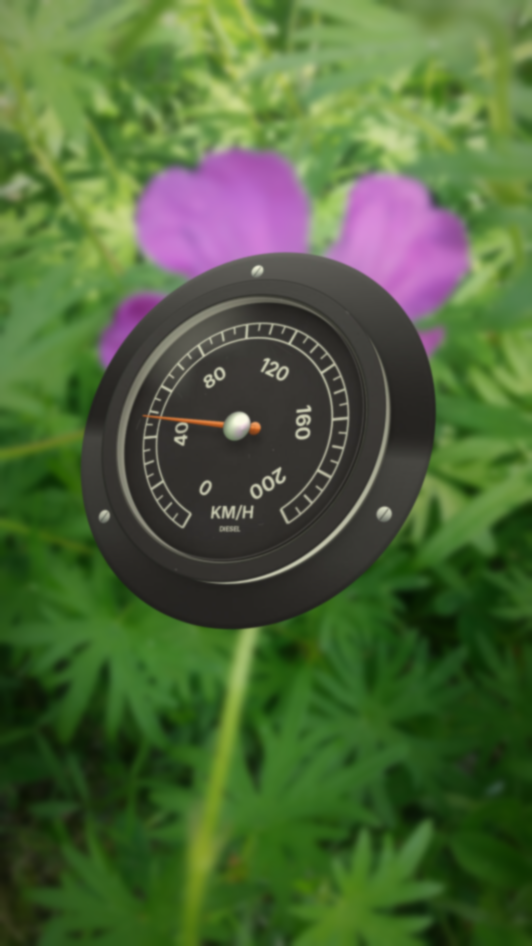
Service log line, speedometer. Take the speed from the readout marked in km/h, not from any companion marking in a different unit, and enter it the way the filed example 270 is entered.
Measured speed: 47.5
